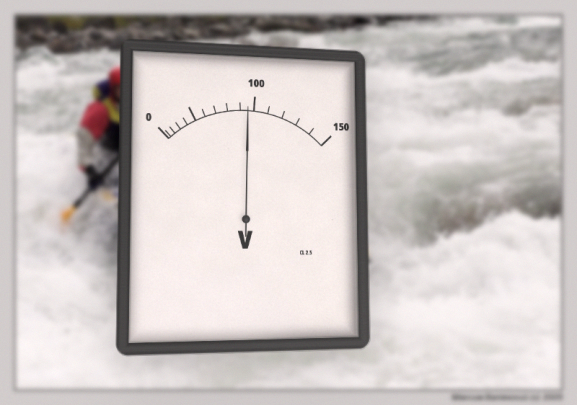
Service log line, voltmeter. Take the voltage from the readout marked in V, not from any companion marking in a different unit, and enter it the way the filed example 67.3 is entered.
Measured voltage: 95
